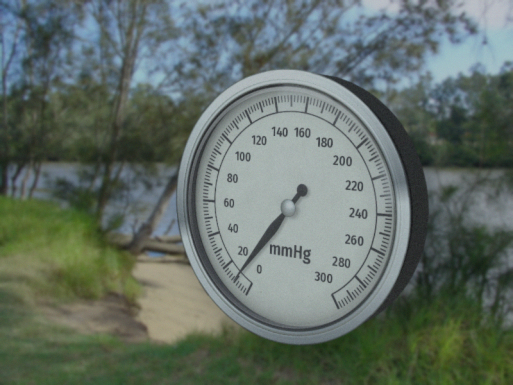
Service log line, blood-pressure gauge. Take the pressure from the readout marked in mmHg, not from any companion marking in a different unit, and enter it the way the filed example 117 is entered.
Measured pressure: 10
